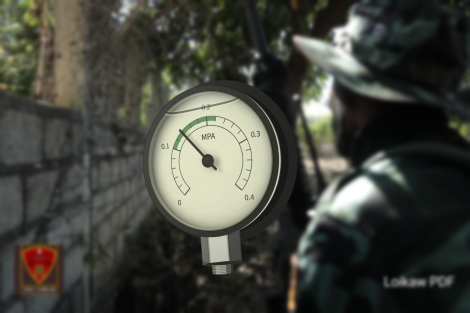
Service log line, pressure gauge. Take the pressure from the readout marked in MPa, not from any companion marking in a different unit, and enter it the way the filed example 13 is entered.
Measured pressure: 0.14
